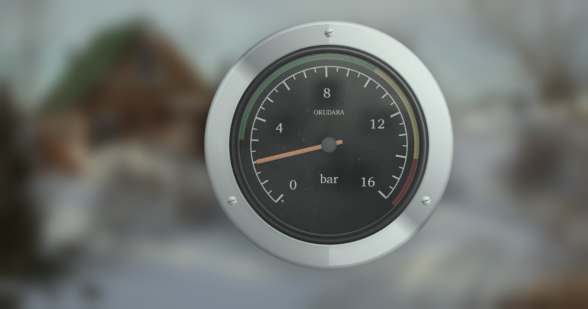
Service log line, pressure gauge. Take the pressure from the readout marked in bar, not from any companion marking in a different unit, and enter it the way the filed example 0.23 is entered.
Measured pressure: 2
